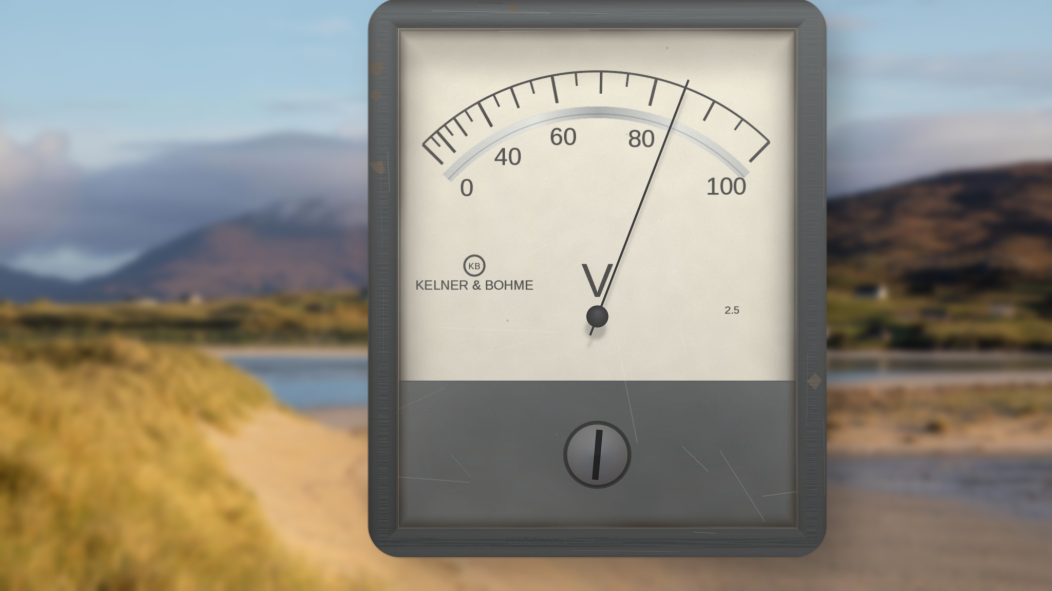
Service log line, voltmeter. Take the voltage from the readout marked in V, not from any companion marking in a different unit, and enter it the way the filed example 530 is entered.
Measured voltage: 85
